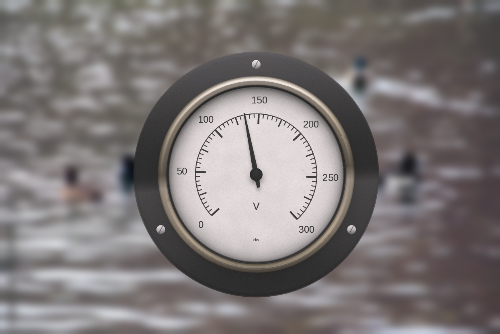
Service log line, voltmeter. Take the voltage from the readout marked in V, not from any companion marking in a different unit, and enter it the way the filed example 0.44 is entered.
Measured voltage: 135
